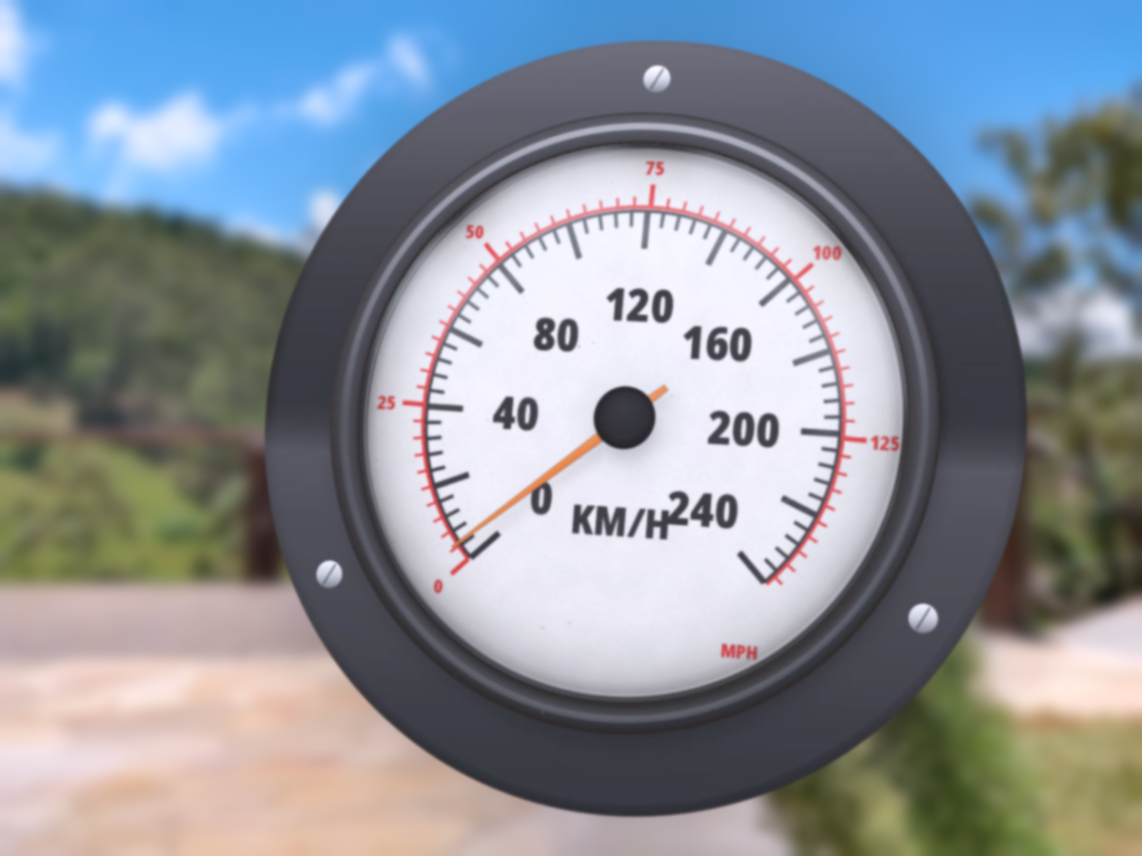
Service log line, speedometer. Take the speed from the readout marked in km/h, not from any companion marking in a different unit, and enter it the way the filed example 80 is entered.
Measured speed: 4
